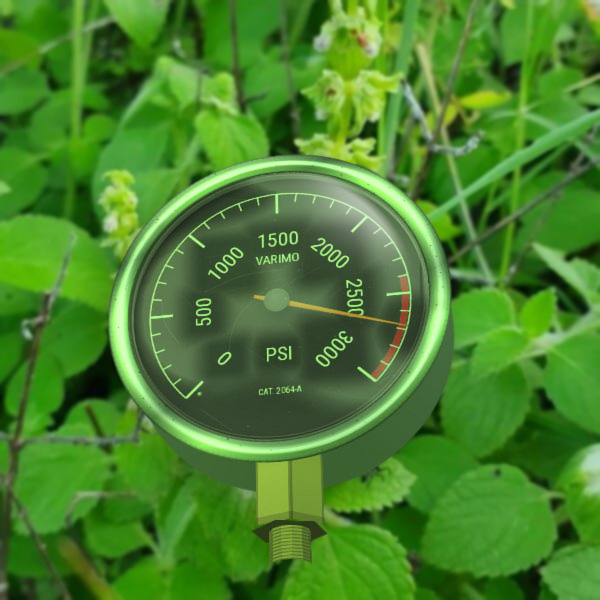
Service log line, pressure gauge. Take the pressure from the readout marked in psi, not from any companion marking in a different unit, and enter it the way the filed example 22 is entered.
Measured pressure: 2700
